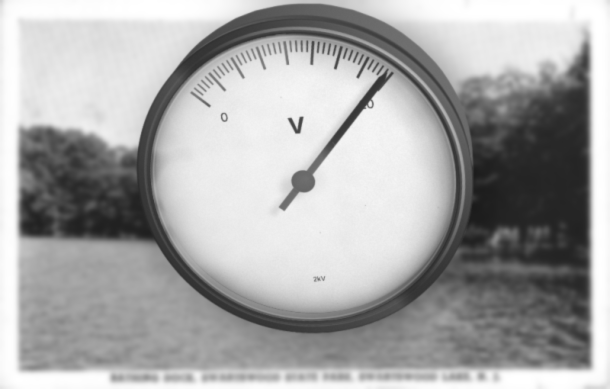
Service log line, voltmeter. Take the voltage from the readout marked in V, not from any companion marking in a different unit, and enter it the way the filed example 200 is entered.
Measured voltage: 19.5
